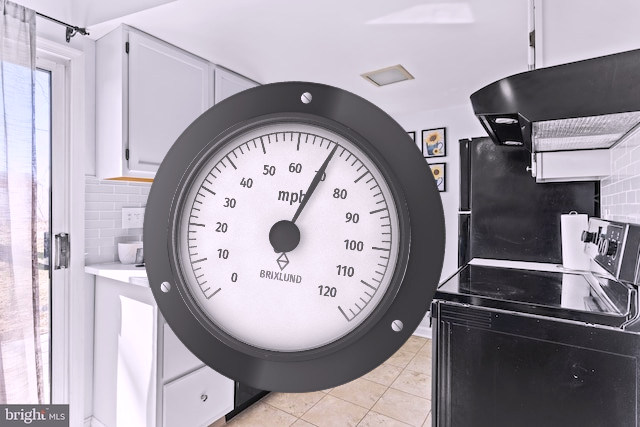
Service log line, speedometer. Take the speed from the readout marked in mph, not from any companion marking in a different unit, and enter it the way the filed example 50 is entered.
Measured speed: 70
